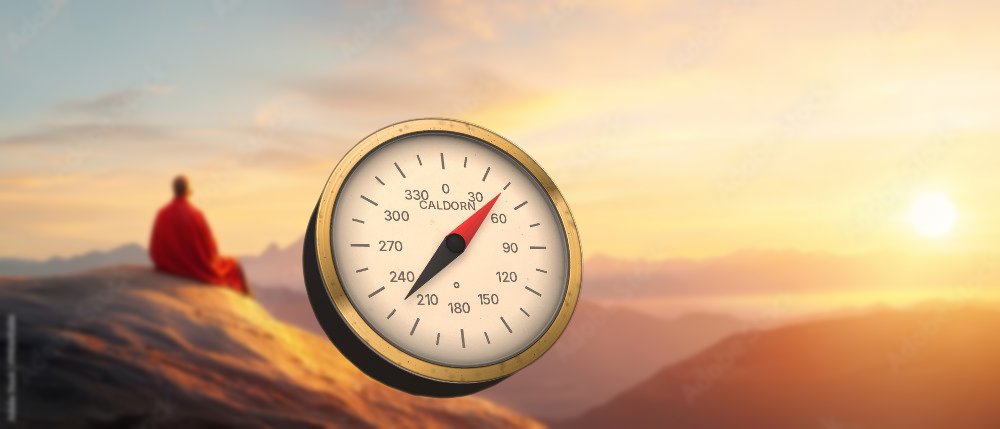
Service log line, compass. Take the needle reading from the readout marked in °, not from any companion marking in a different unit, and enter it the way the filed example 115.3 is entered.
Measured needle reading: 45
